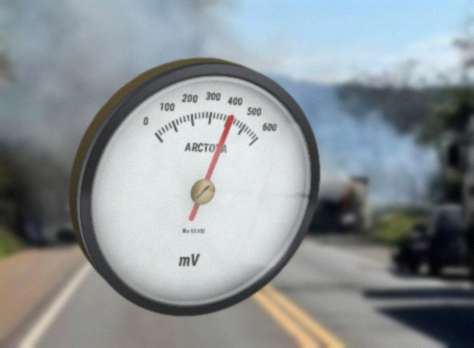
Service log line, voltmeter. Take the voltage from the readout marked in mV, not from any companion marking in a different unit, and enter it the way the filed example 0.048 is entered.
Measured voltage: 400
